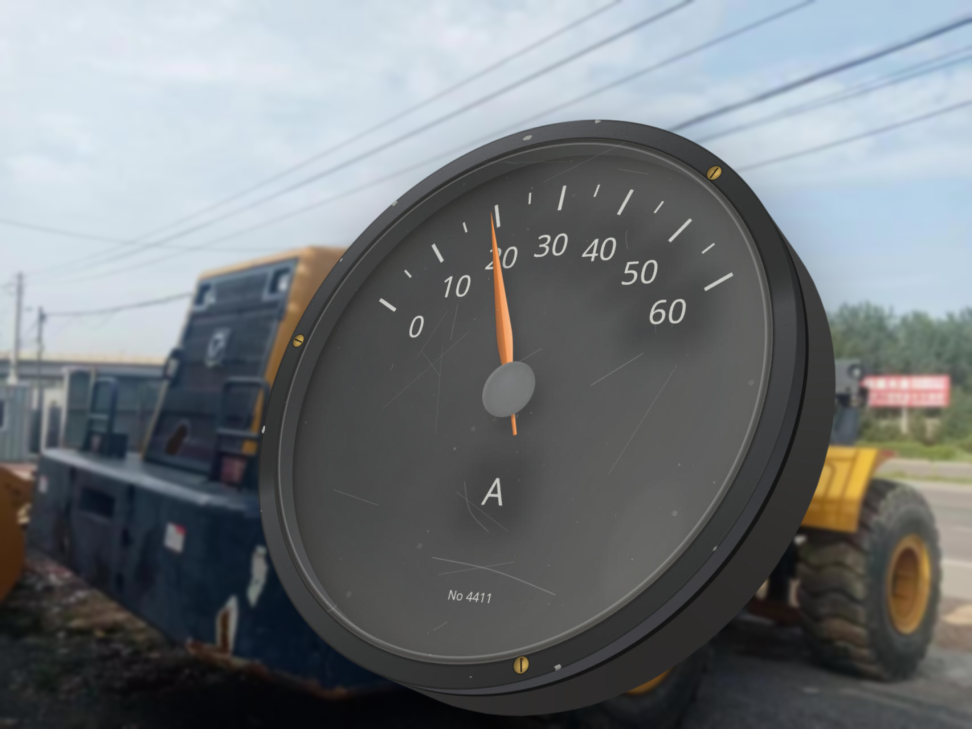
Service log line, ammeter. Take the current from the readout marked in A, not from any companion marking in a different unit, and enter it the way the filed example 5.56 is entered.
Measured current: 20
